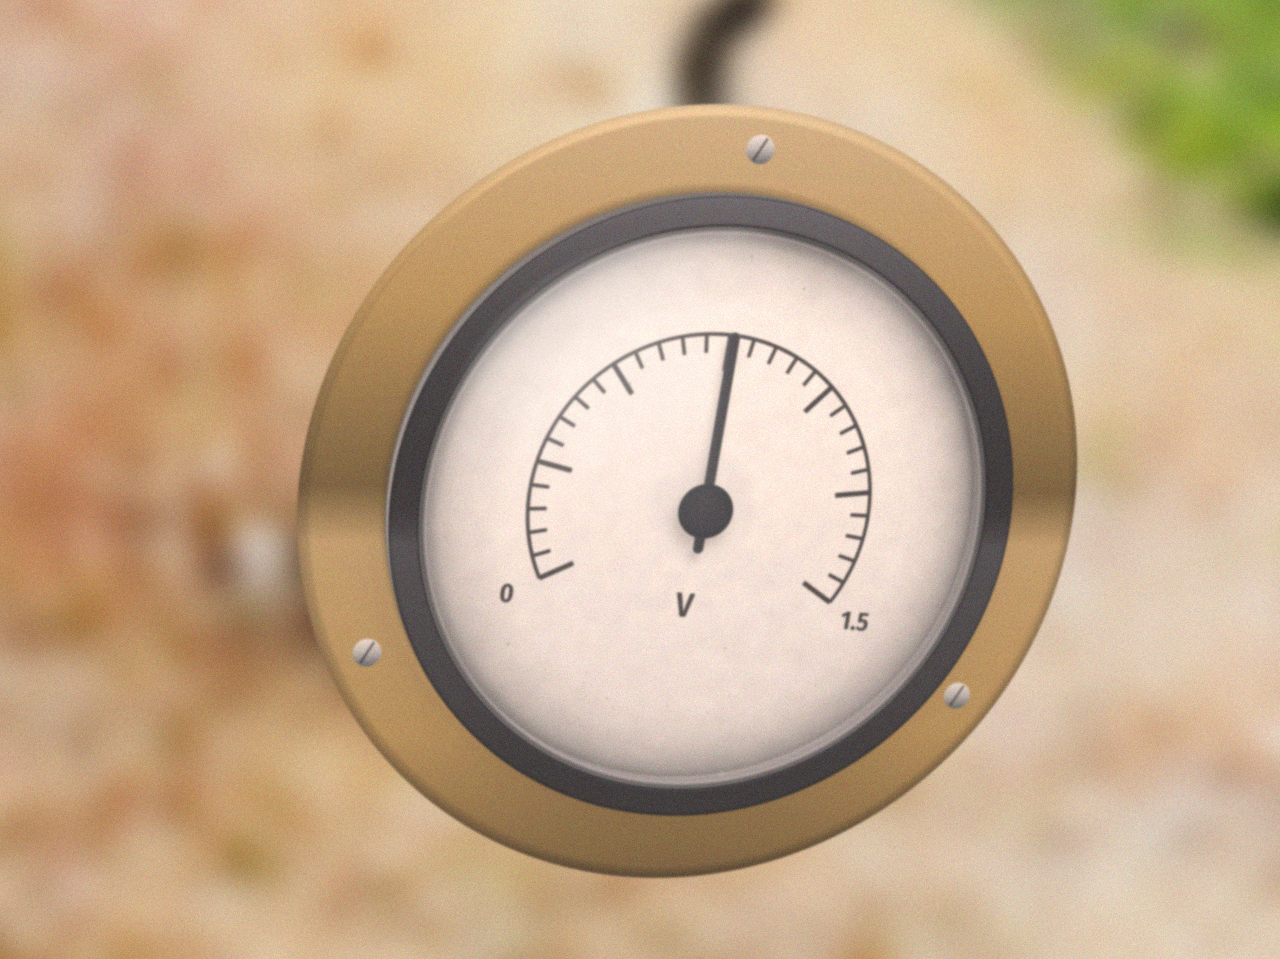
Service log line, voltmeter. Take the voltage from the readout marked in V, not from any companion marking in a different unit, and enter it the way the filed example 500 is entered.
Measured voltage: 0.75
